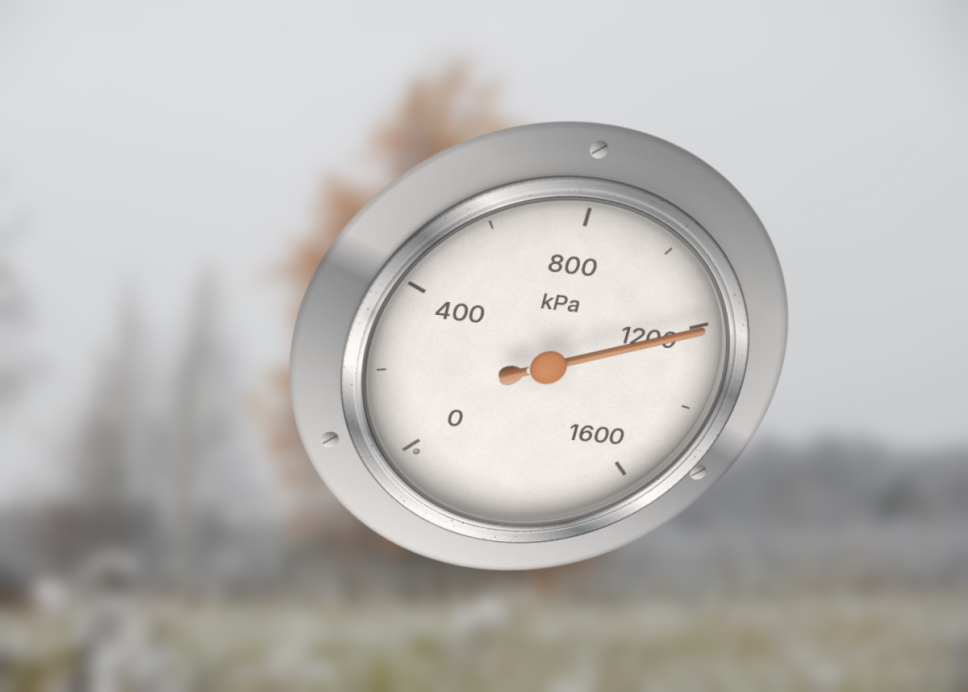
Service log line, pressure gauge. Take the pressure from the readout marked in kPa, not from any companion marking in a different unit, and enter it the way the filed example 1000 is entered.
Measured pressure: 1200
